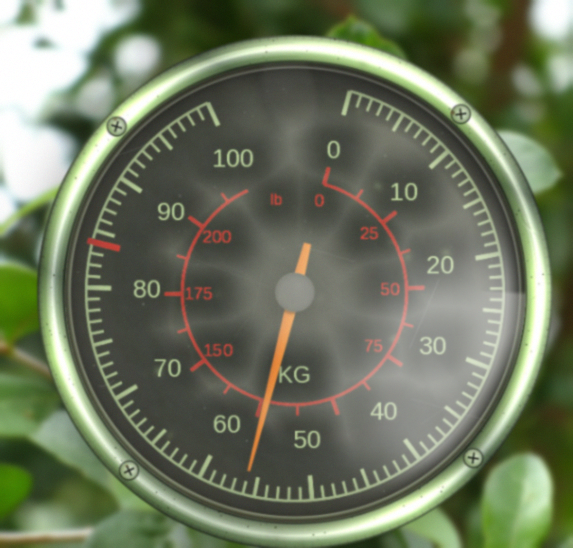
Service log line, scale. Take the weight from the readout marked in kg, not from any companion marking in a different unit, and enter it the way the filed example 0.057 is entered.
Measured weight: 56
